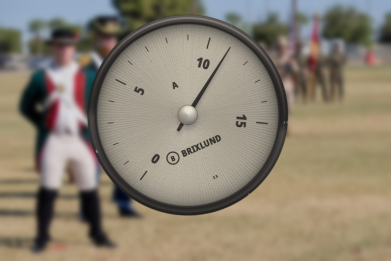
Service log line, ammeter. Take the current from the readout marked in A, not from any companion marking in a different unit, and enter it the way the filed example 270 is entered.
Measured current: 11
